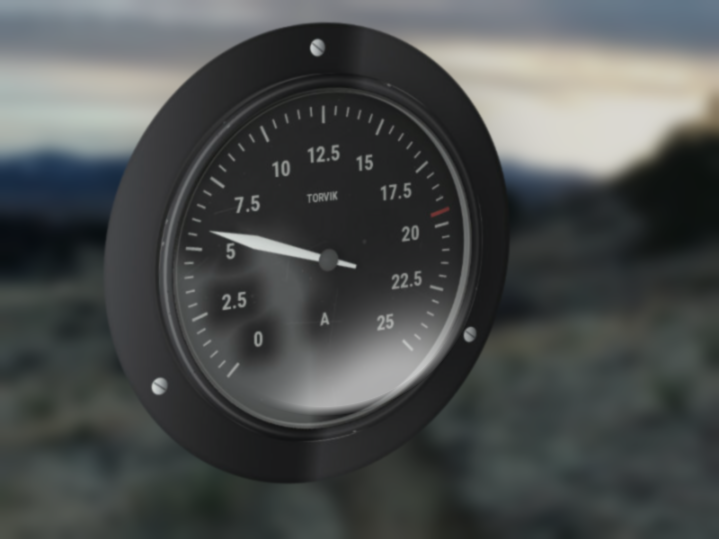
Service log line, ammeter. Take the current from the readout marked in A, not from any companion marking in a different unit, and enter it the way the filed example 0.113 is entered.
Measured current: 5.75
